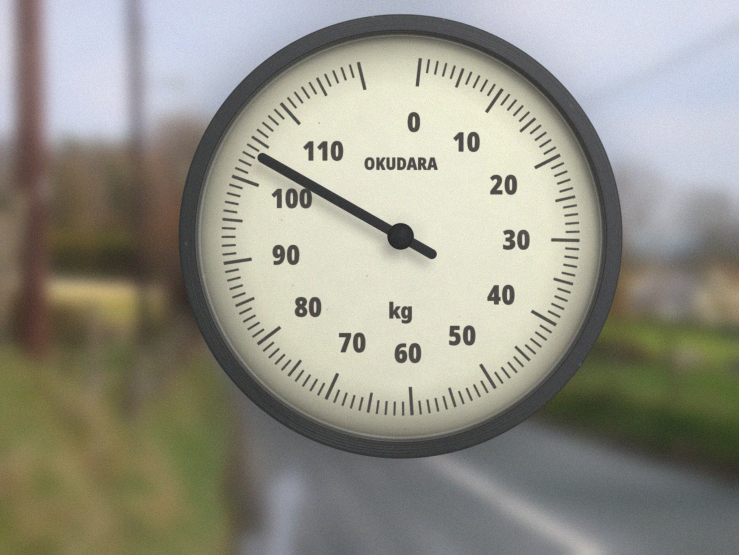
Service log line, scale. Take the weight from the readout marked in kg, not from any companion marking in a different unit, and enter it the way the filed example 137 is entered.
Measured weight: 103.5
